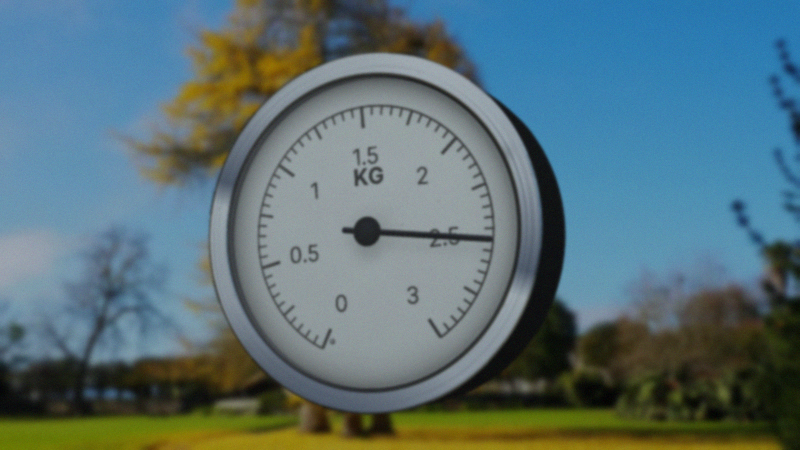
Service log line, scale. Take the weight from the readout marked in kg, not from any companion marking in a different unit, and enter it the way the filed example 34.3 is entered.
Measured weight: 2.5
